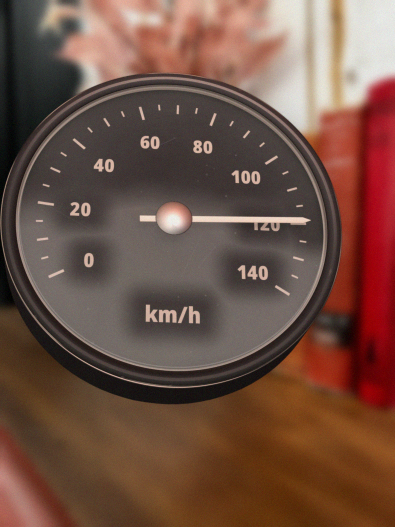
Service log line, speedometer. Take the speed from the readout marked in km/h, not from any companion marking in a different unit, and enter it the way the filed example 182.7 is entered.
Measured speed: 120
